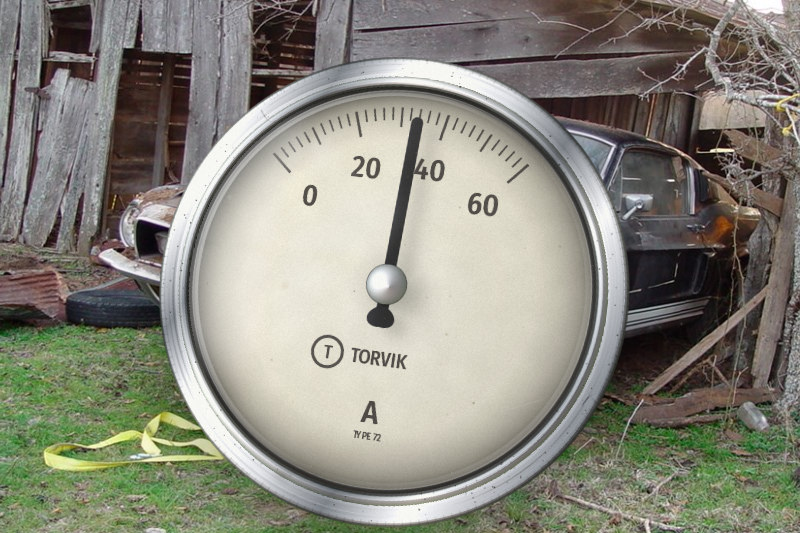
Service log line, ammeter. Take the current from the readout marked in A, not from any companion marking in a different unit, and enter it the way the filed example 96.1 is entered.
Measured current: 34
